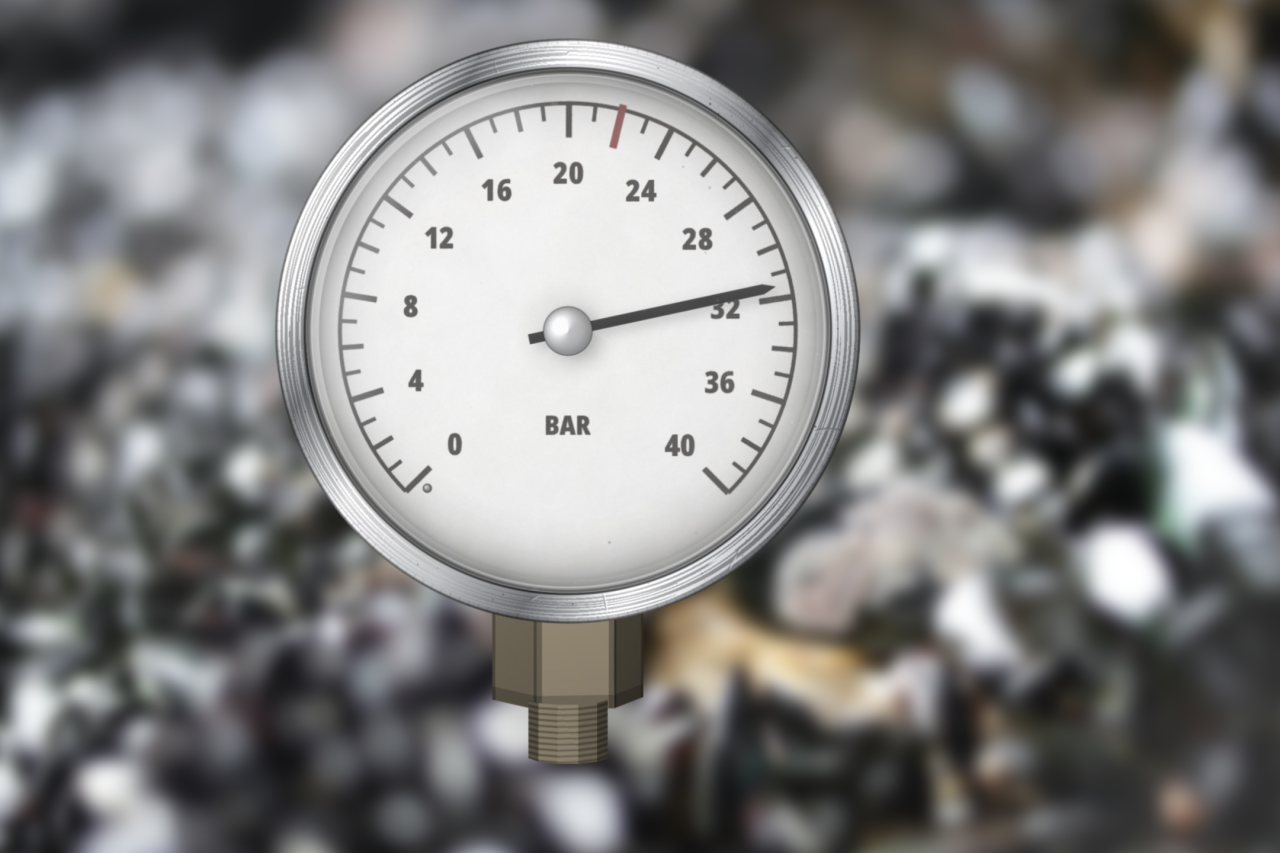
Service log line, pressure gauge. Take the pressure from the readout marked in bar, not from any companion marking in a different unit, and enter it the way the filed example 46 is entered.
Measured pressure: 31.5
